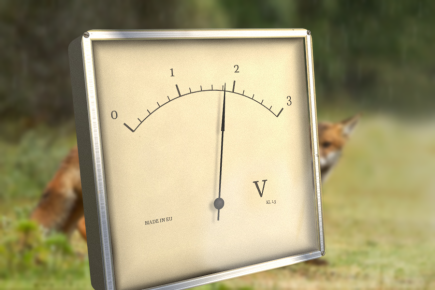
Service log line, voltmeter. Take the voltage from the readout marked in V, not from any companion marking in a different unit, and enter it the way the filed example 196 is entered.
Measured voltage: 1.8
